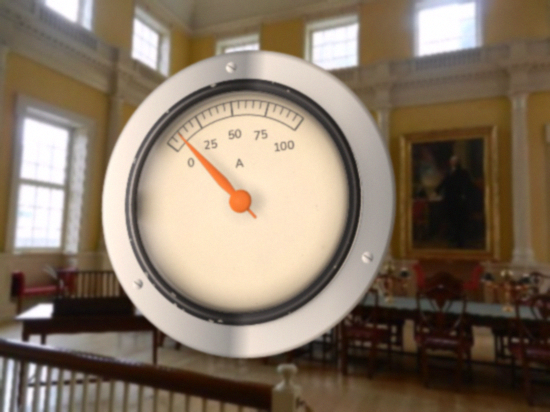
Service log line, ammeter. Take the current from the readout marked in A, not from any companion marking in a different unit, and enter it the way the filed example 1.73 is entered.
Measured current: 10
